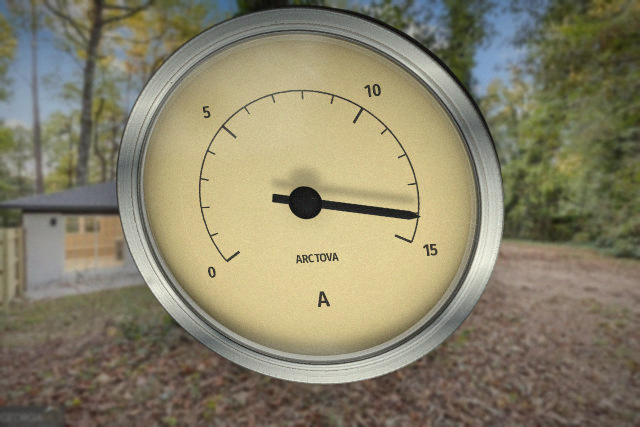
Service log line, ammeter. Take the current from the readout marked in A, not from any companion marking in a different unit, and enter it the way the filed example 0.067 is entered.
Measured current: 14
